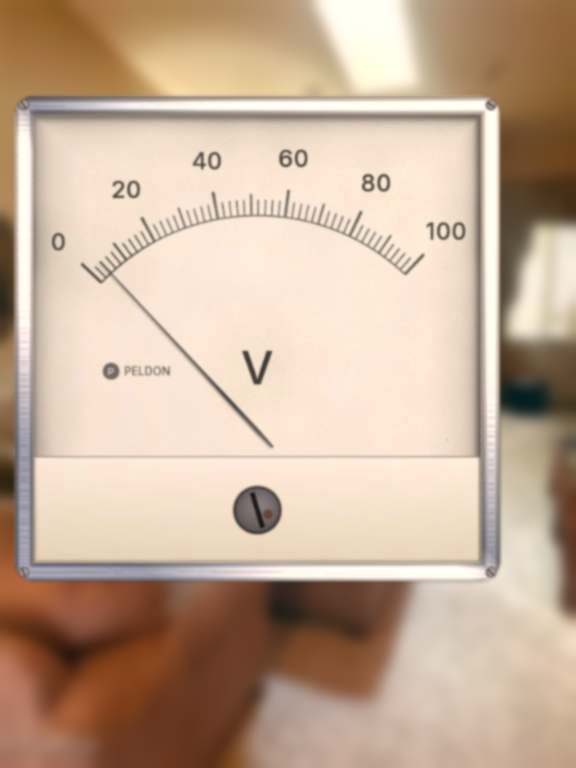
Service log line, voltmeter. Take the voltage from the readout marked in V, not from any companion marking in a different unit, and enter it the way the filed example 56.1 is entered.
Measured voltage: 4
